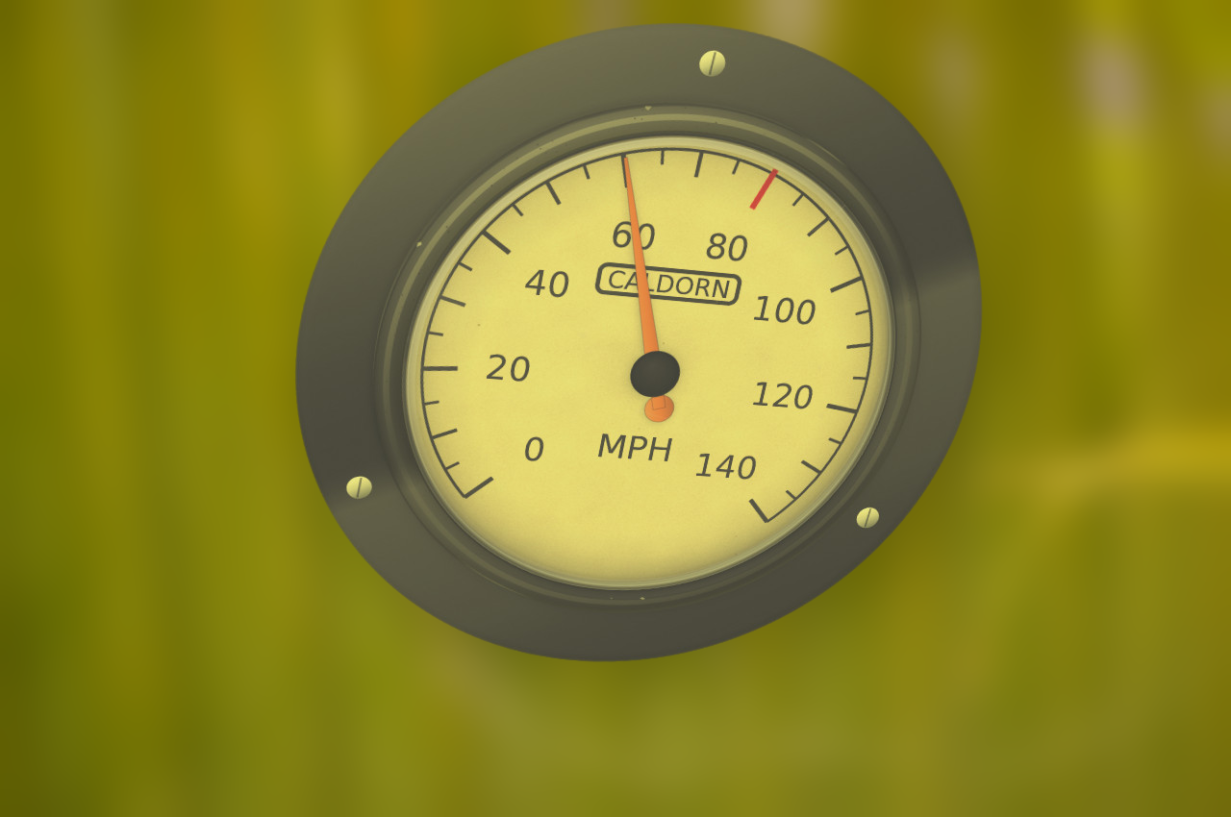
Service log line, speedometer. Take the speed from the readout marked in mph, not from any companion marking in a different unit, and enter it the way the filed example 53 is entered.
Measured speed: 60
